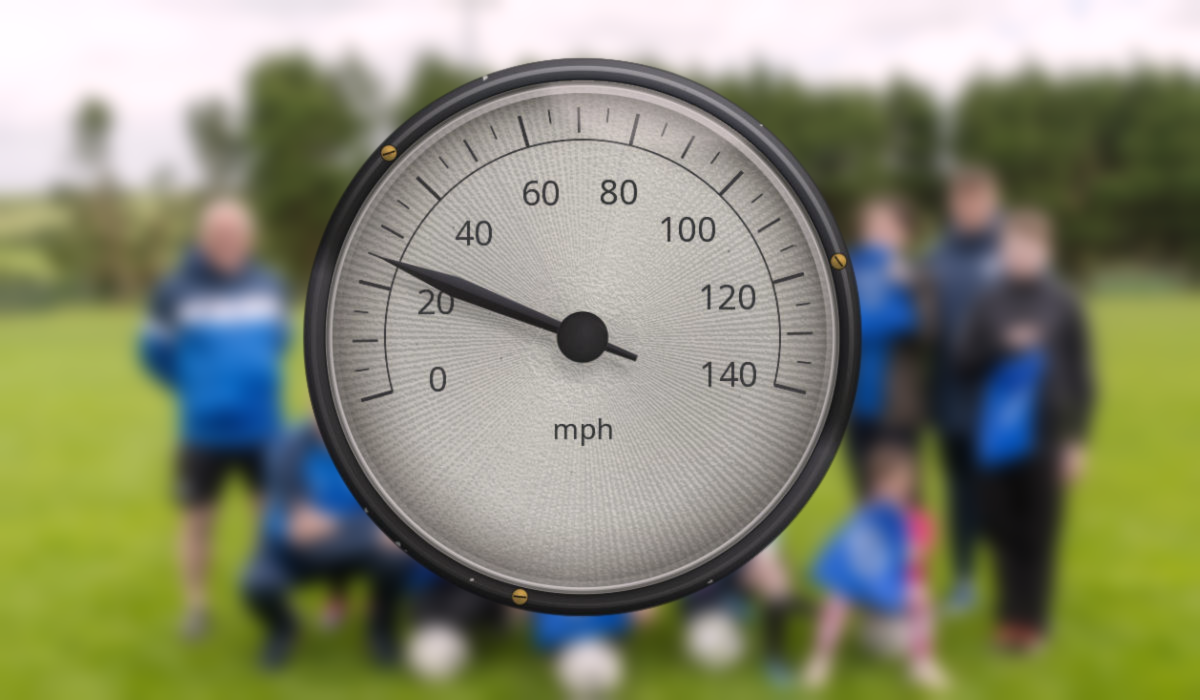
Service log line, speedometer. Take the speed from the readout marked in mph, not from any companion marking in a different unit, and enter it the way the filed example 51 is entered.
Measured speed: 25
